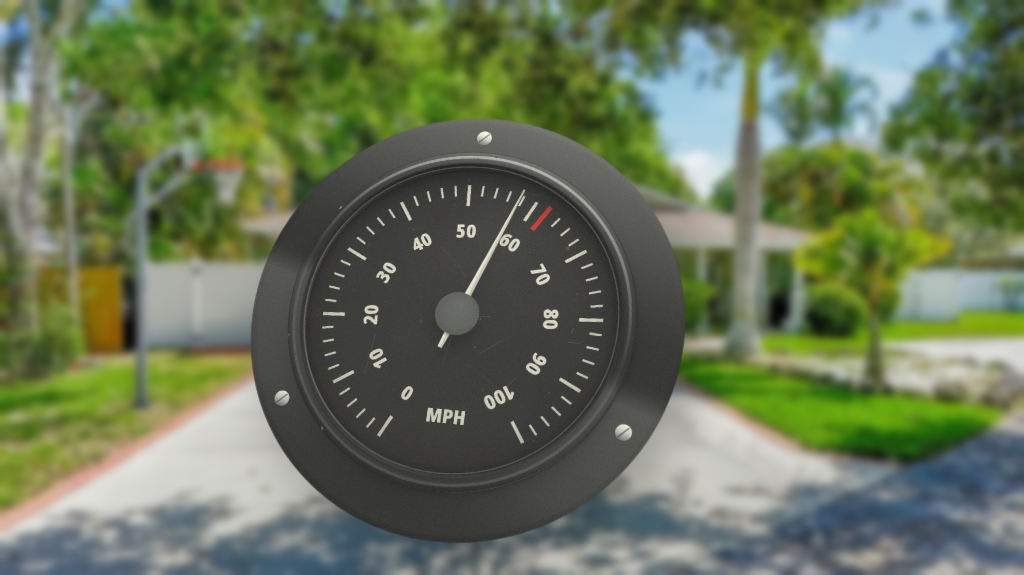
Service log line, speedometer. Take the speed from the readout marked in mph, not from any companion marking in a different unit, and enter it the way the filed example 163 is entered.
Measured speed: 58
